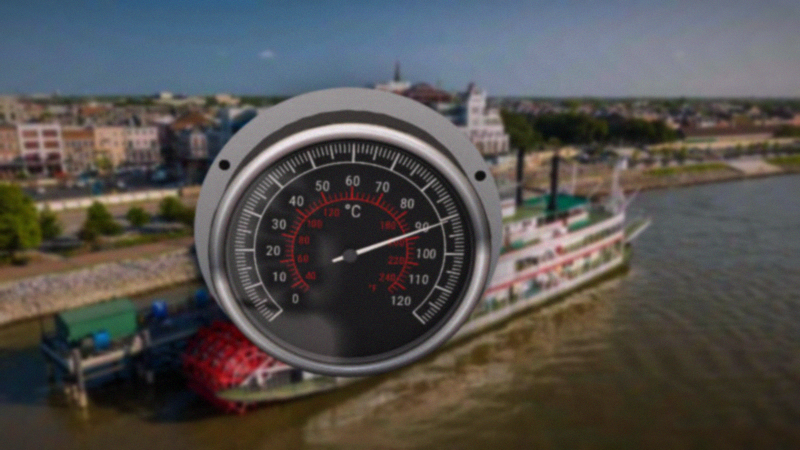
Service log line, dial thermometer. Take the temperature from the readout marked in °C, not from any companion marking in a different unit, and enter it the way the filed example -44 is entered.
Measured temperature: 90
